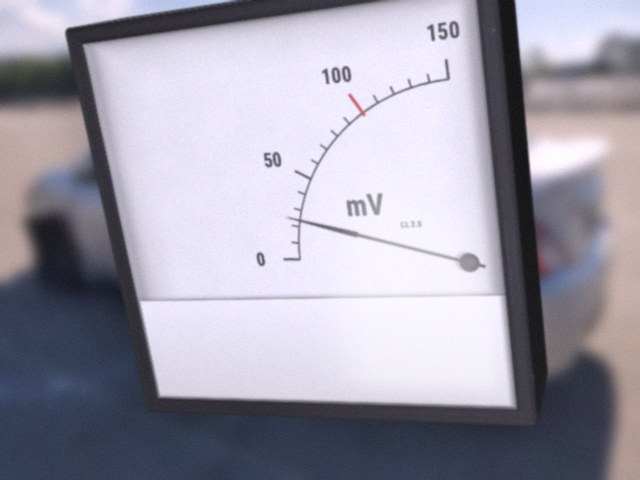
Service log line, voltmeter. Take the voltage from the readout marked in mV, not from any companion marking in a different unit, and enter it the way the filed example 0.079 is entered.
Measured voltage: 25
